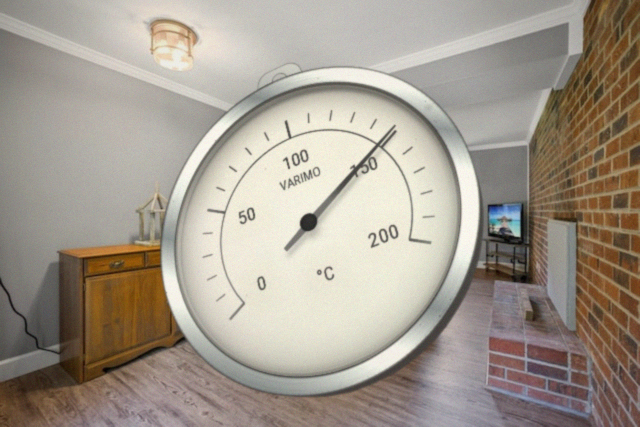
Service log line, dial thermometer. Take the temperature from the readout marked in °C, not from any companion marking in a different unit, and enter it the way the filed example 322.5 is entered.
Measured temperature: 150
